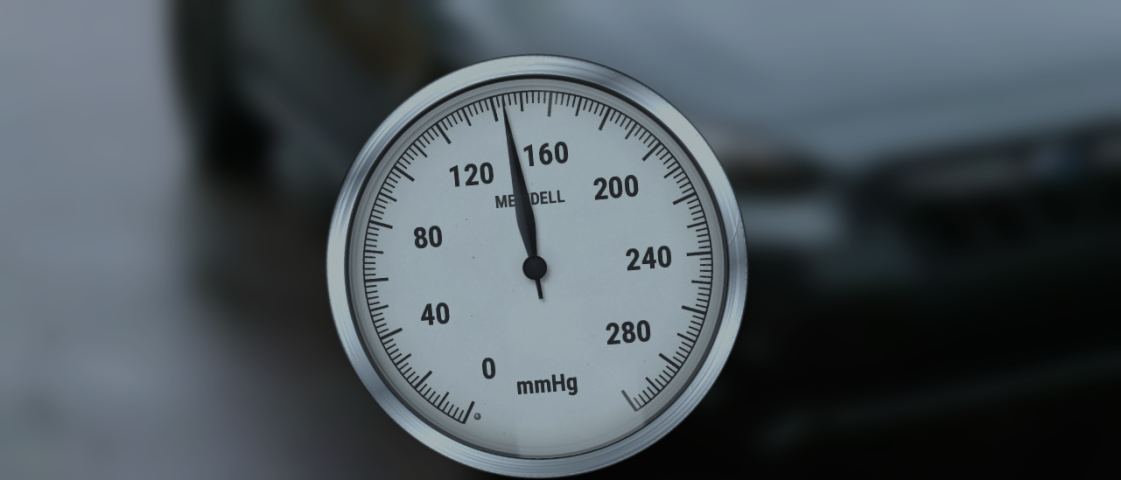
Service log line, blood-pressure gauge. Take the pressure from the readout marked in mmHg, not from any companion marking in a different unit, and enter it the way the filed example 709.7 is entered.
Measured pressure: 144
